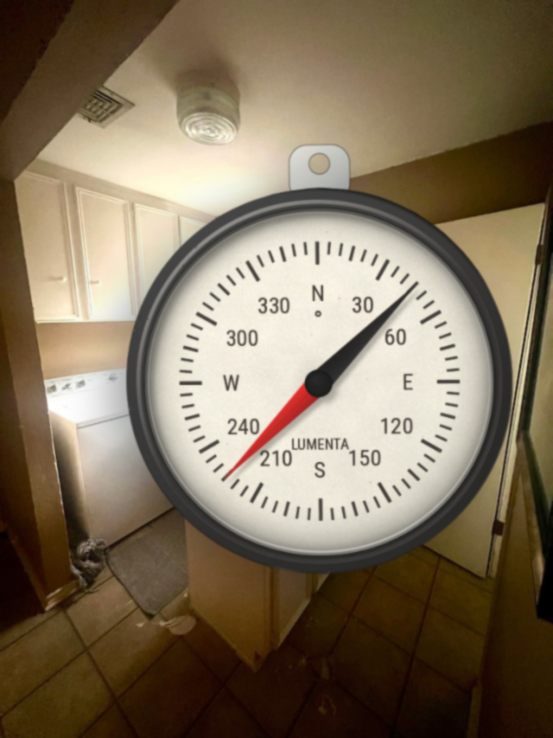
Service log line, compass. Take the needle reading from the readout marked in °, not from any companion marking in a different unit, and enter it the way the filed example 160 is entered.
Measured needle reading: 225
